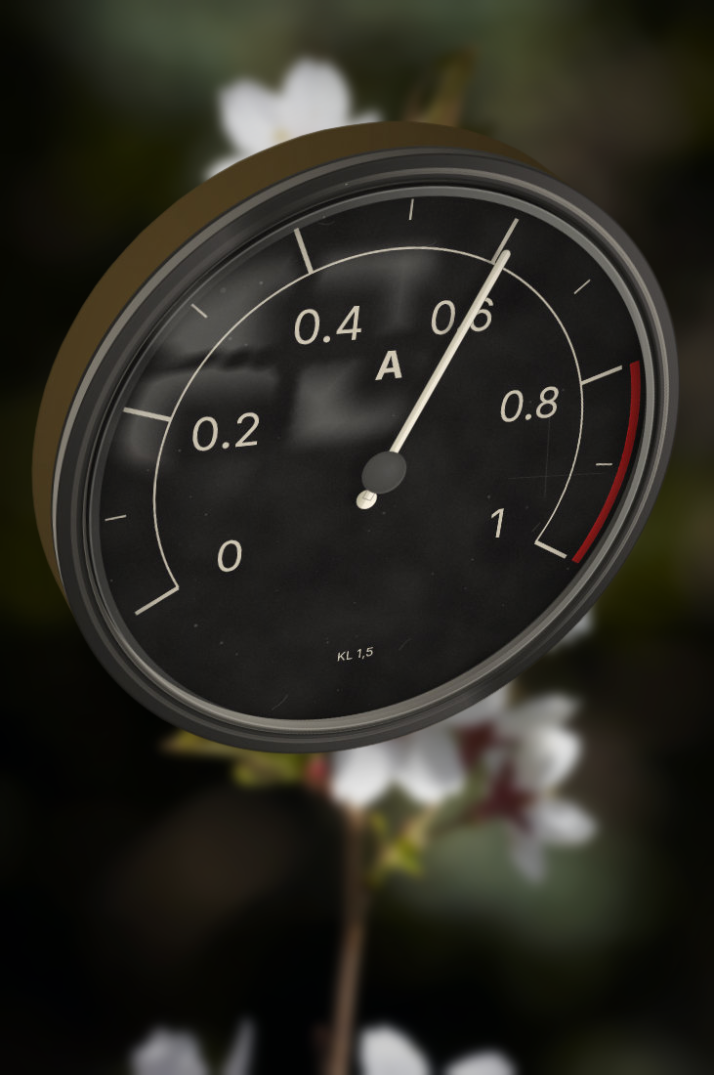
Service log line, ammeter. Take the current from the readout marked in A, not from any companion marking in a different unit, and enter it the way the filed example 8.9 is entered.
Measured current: 0.6
